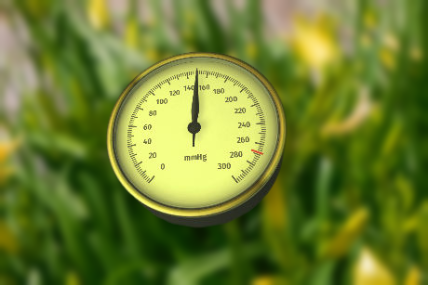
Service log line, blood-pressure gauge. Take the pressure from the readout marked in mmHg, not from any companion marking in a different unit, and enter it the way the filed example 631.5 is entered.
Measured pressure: 150
